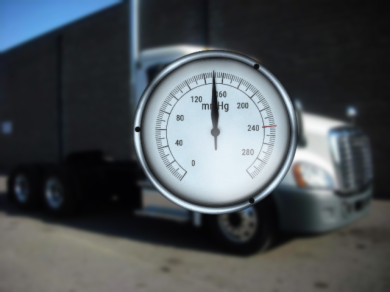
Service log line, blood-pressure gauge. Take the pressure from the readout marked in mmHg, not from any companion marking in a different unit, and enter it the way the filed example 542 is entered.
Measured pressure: 150
